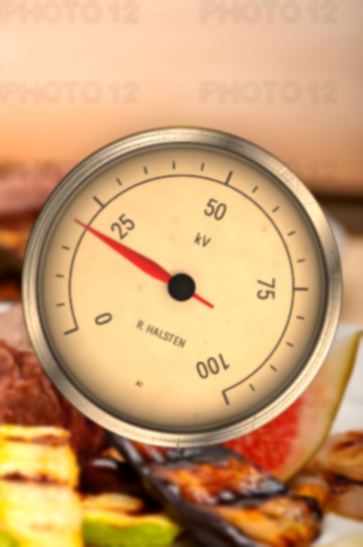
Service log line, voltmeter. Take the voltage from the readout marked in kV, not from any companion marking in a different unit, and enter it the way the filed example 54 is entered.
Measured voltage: 20
